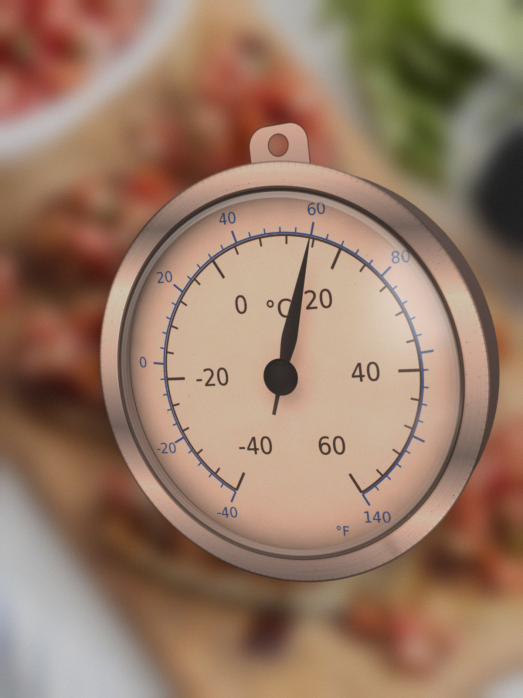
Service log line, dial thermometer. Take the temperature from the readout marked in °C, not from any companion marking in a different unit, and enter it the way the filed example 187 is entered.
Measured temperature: 16
